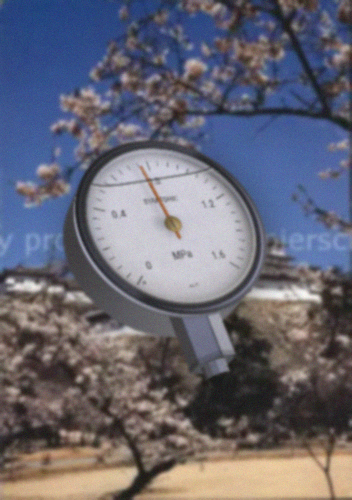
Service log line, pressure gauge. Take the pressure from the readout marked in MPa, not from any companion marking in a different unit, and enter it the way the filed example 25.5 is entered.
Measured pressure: 0.75
